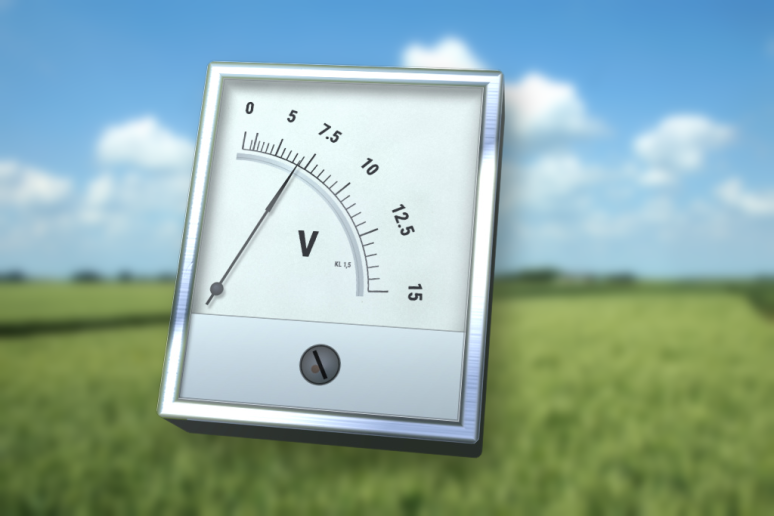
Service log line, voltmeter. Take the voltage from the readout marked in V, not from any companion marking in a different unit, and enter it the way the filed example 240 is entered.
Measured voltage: 7
